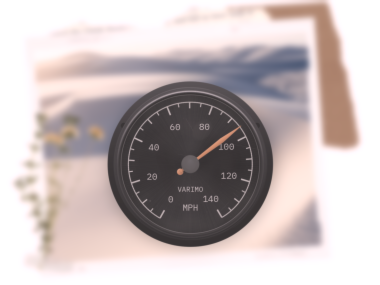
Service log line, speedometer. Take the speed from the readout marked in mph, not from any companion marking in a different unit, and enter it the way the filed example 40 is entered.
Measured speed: 95
